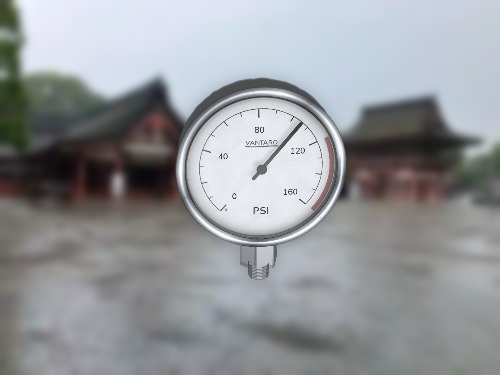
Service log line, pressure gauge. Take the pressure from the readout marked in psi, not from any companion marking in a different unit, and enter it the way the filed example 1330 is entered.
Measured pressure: 105
